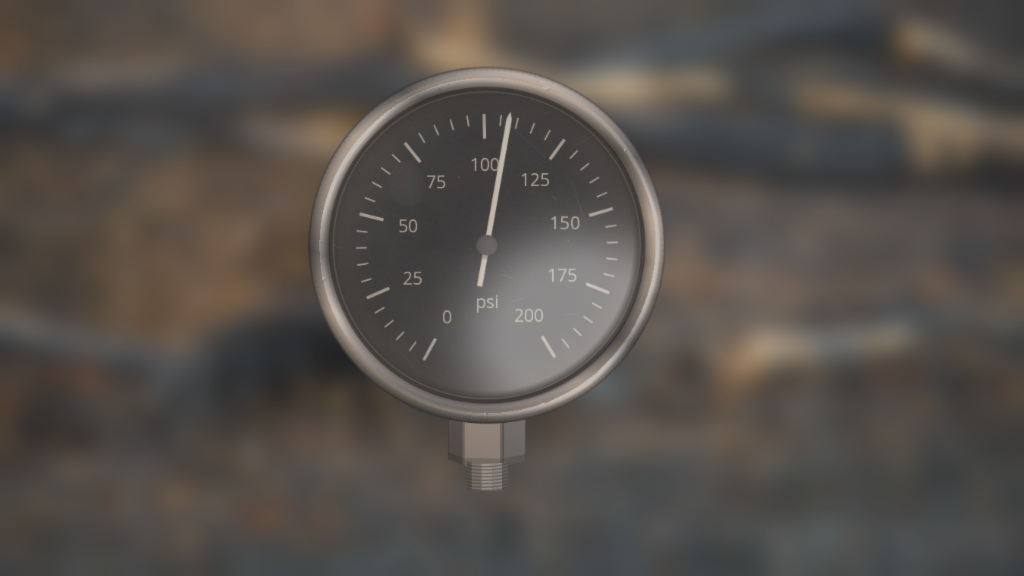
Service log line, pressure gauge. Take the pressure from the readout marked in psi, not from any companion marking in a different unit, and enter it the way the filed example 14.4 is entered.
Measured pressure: 107.5
